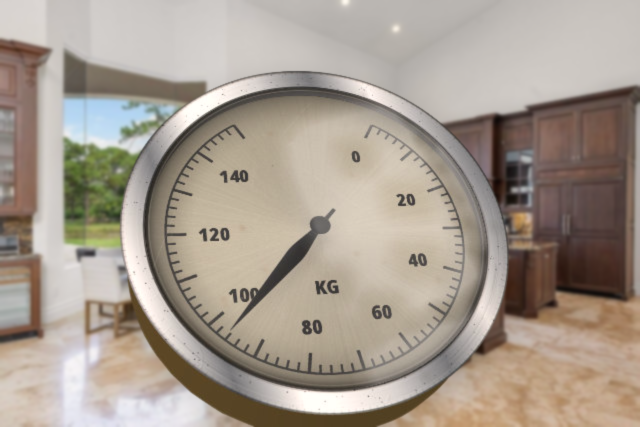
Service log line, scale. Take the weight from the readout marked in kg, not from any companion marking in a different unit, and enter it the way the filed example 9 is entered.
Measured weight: 96
